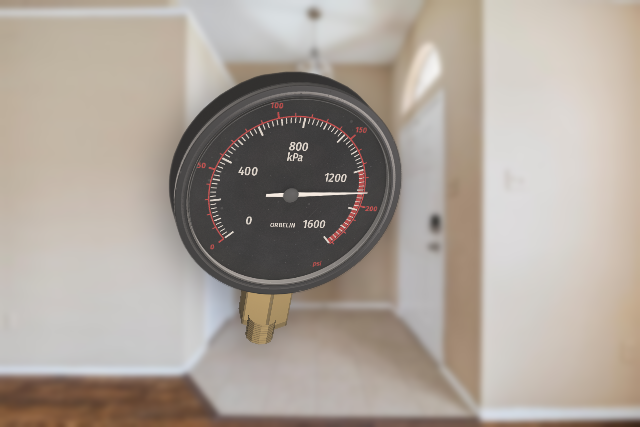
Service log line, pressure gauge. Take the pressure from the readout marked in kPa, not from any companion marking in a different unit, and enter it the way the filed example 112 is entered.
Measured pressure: 1300
